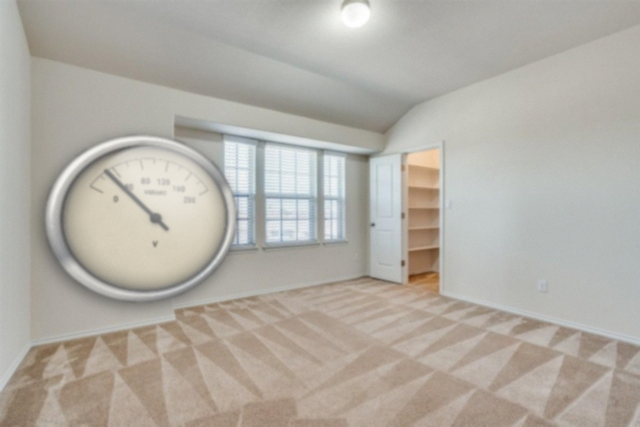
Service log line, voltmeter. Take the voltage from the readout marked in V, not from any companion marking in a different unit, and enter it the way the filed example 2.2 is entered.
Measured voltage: 30
